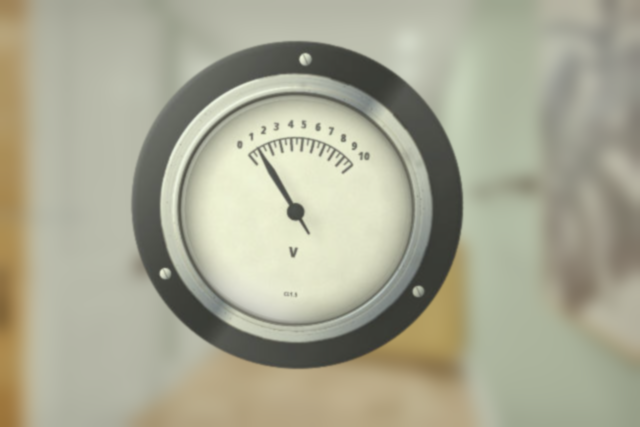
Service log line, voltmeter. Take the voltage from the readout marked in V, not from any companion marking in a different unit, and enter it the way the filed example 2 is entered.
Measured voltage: 1
